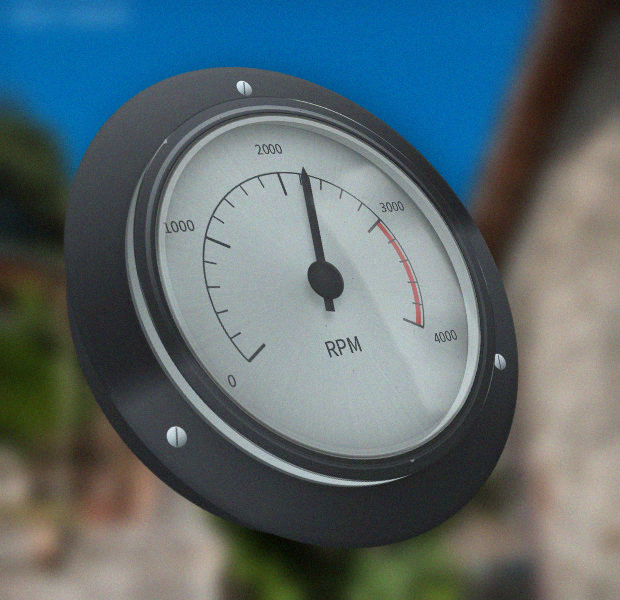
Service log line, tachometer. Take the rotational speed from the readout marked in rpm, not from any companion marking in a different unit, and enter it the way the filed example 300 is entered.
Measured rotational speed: 2200
